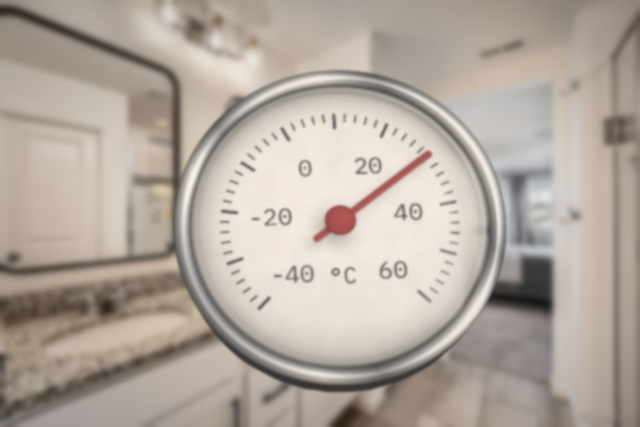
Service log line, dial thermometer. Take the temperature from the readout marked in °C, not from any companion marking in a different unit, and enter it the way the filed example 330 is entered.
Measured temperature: 30
